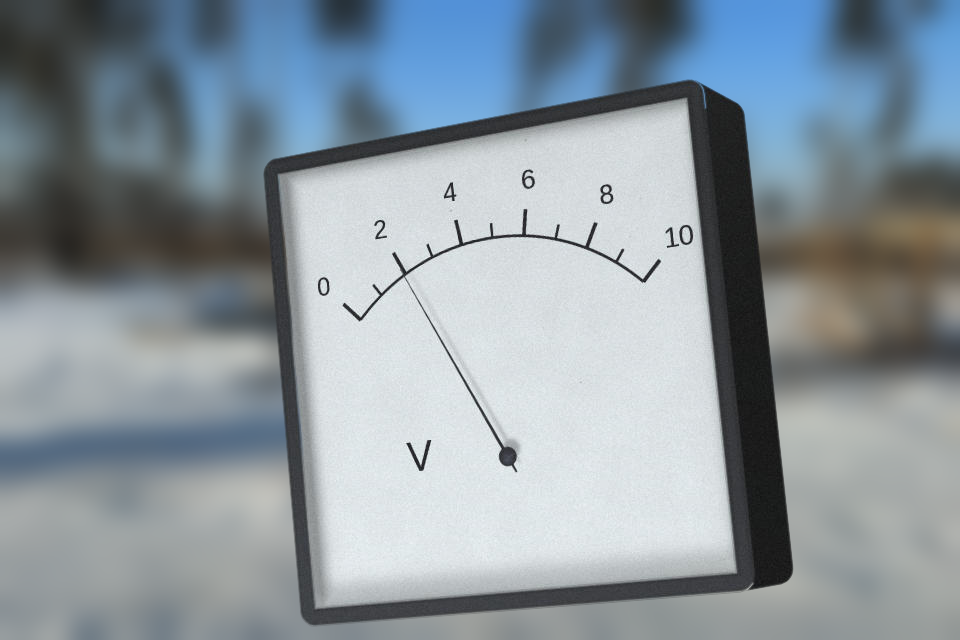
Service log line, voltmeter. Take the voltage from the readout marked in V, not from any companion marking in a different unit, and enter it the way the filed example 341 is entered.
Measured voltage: 2
